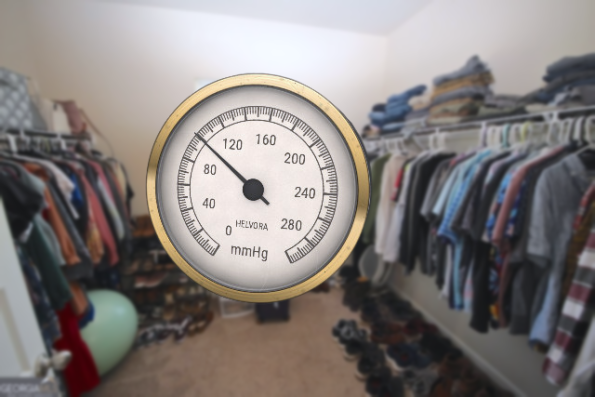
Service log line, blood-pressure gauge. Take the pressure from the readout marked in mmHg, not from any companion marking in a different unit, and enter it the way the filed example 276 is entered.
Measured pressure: 100
